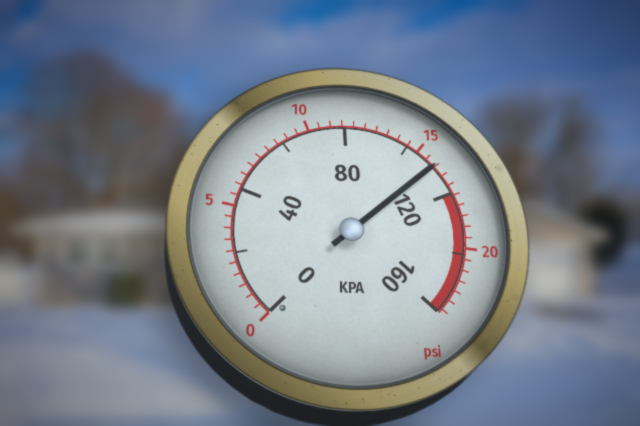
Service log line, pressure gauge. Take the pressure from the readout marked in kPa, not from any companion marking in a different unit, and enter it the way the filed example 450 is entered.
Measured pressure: 110
